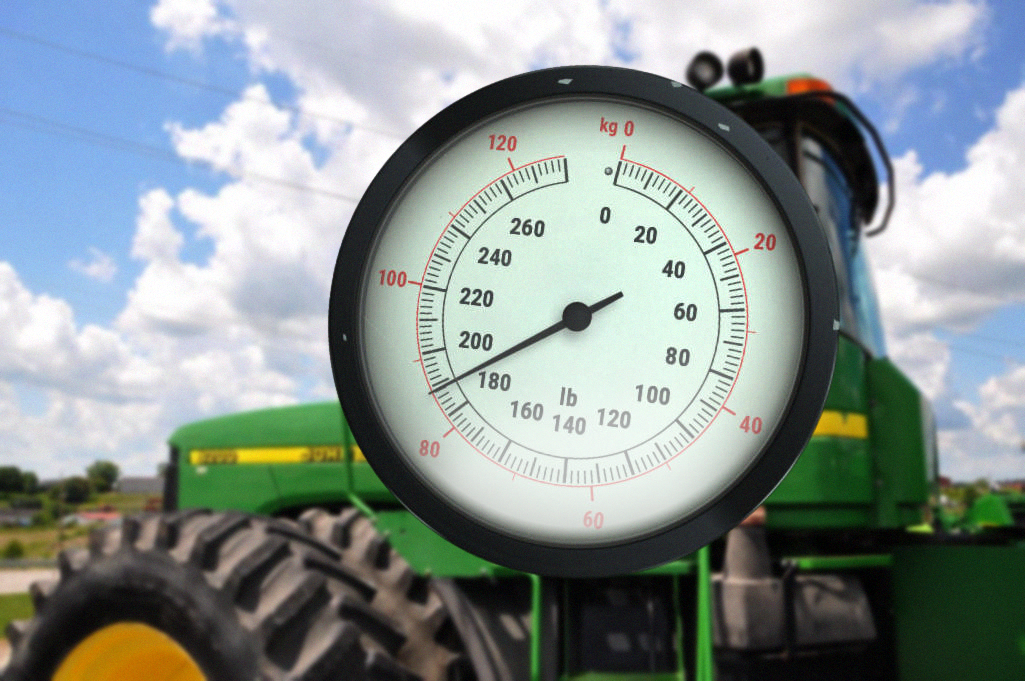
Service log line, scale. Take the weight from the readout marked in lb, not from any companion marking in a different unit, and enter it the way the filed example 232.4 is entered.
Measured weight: 188
